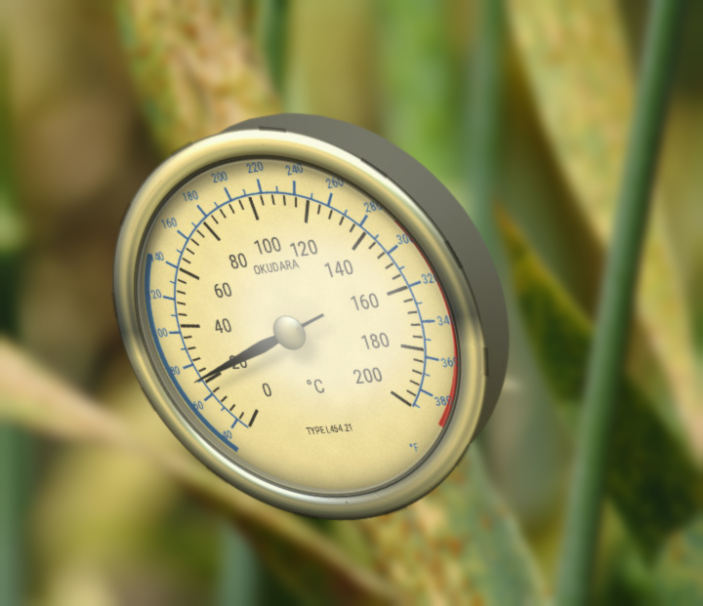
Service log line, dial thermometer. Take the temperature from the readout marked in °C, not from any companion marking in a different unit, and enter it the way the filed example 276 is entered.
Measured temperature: 22
